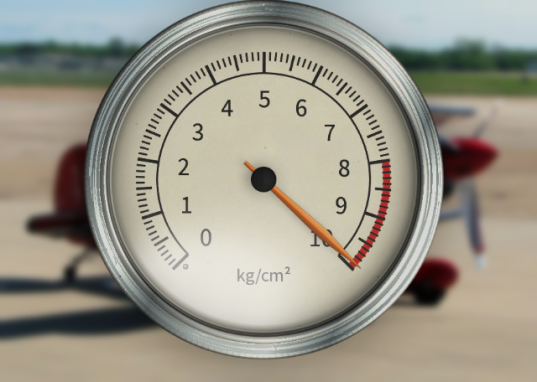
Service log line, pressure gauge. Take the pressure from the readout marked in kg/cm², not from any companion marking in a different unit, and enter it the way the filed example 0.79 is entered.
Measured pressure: 9.9
